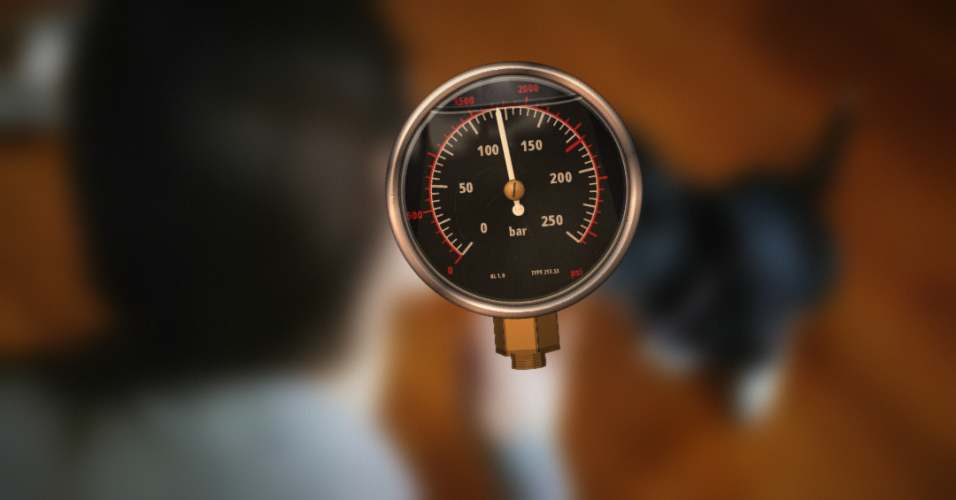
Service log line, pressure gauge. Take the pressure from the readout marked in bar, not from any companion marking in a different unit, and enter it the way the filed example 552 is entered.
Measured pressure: 120
